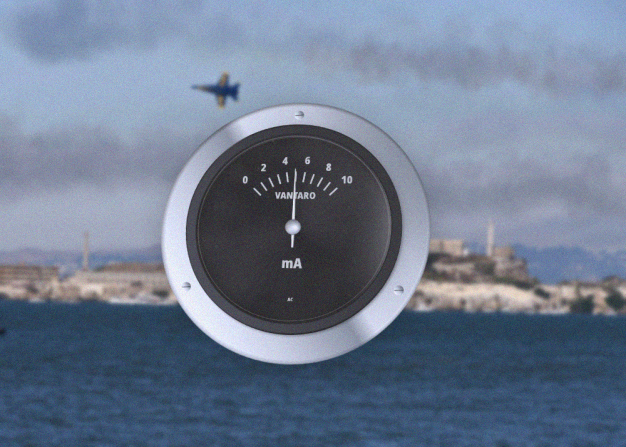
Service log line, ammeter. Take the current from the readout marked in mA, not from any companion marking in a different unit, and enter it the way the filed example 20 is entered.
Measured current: 5
